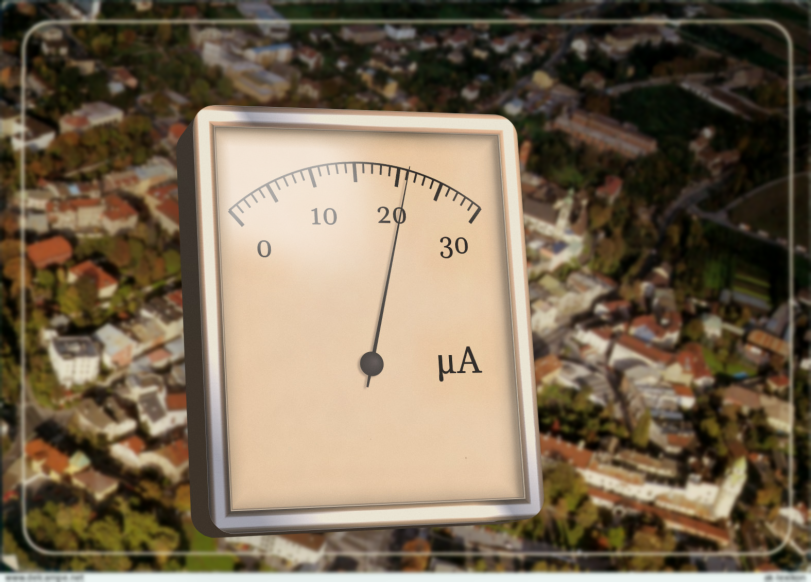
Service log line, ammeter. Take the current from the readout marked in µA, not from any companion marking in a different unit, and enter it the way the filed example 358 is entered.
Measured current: 21
